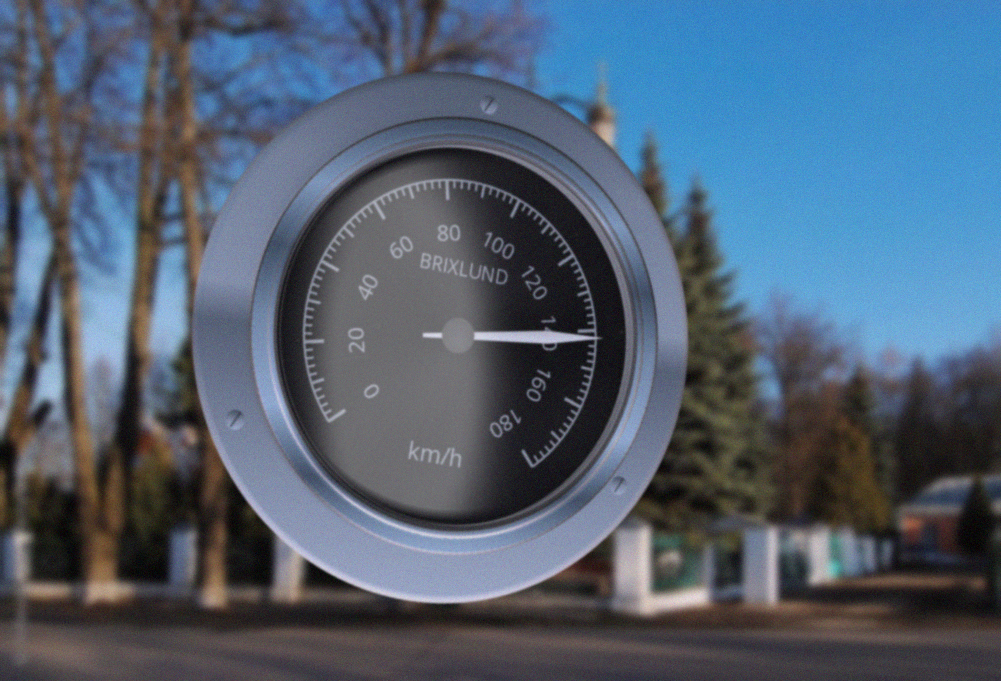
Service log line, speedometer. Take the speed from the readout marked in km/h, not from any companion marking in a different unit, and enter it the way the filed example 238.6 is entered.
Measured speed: 142
